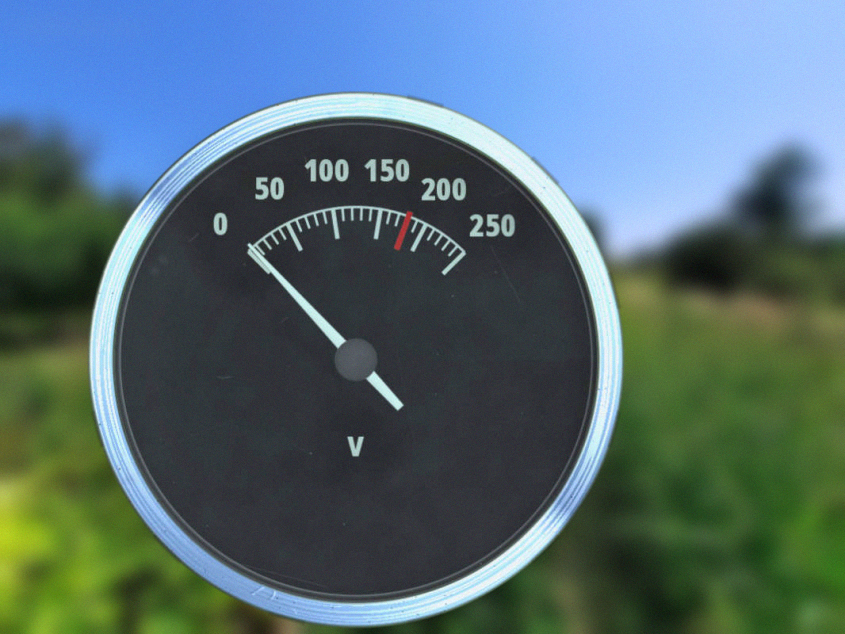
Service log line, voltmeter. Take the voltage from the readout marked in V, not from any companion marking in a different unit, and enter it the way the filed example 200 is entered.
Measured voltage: 5
